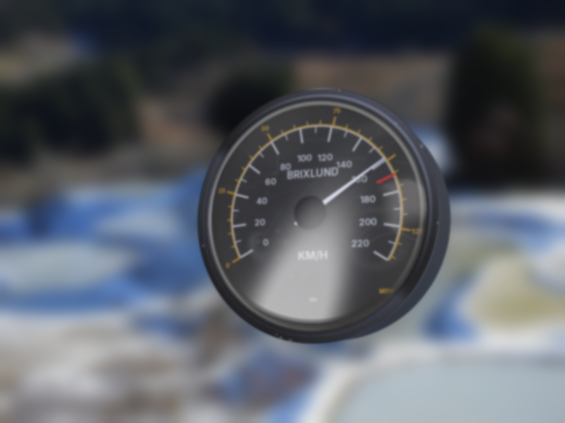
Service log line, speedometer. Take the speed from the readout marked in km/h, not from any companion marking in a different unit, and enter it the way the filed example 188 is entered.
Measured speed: 160
